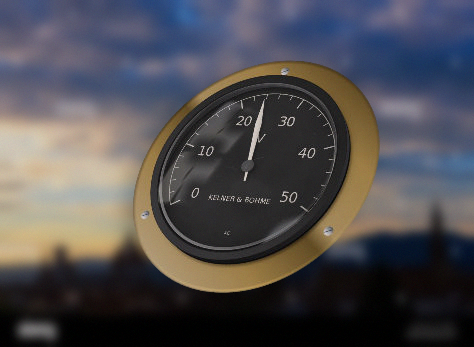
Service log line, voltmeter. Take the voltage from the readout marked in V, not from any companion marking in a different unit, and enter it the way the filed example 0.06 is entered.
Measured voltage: 24
